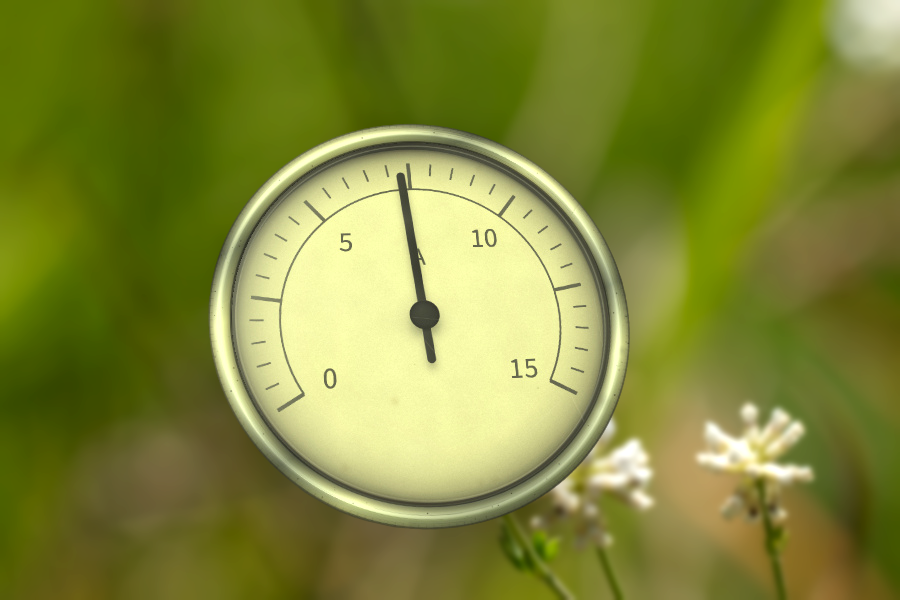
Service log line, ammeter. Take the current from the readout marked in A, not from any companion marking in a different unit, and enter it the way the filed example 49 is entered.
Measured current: 7.25
